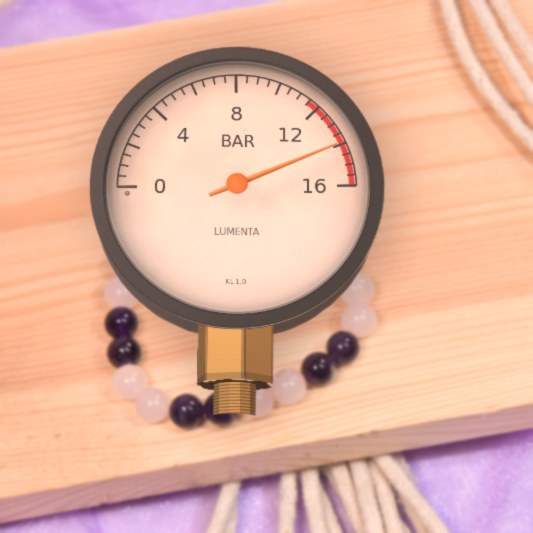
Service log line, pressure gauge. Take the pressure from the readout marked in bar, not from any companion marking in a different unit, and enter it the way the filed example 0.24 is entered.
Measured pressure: 14
